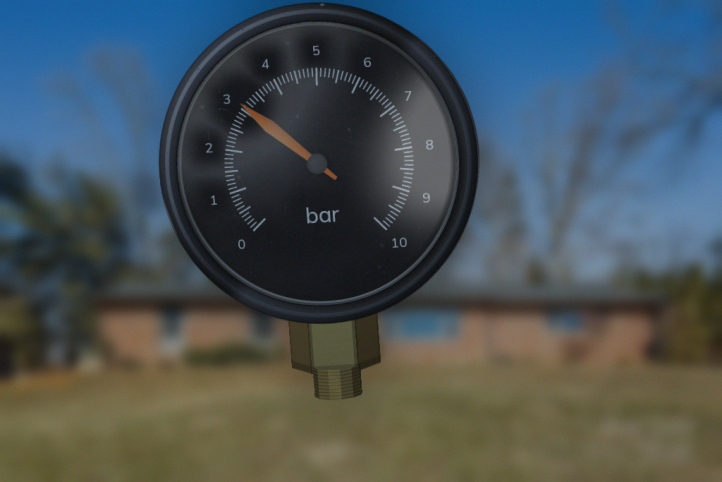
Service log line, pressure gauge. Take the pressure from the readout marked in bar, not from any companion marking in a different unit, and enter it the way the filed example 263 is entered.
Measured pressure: 3.1
